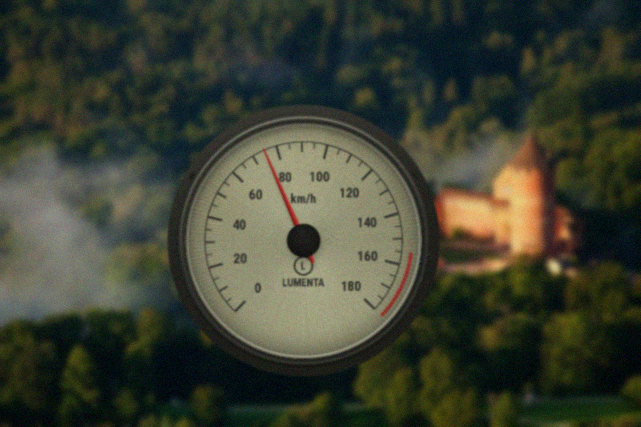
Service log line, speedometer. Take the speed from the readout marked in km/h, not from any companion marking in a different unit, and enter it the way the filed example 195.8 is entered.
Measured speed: 75
